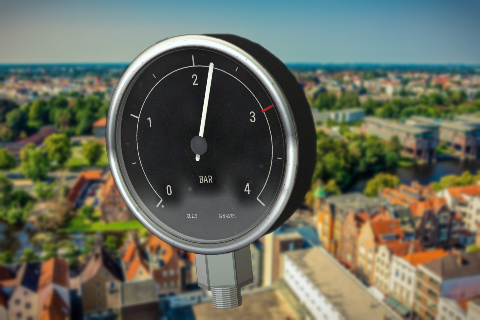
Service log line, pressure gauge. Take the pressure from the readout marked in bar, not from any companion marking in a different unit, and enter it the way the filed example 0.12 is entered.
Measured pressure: 2.25
